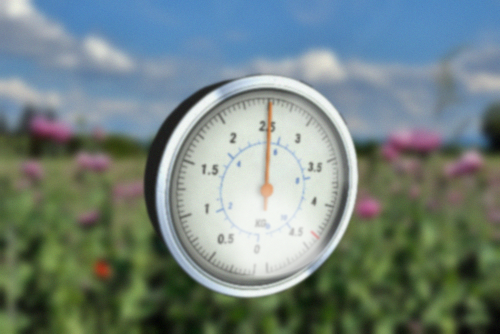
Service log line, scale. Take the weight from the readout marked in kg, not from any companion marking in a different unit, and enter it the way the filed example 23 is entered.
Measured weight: 2.5
